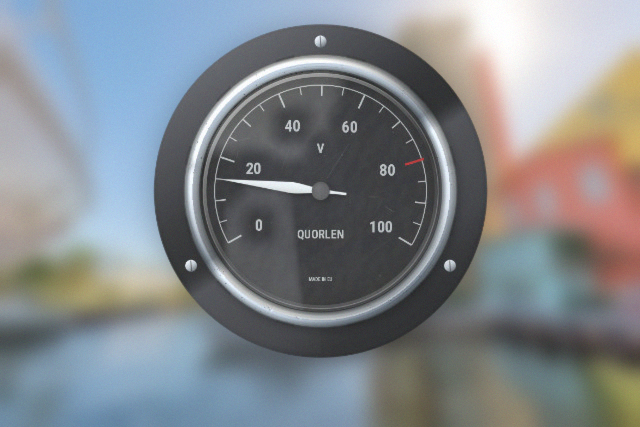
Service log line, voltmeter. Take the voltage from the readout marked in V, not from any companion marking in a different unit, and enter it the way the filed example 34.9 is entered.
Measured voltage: 15
